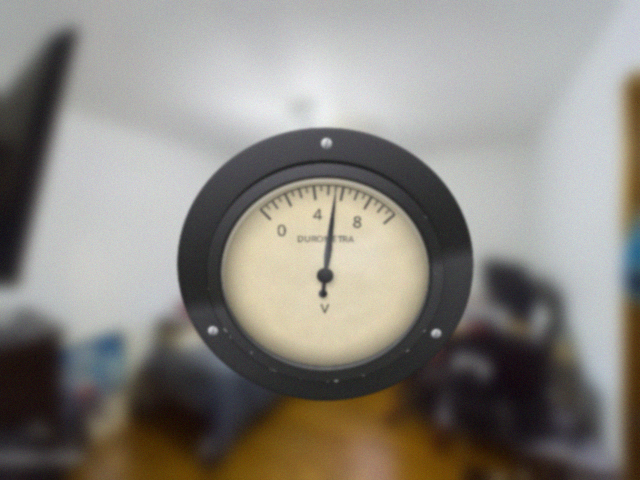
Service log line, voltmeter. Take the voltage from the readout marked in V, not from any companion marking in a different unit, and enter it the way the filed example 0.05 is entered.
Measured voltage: 5.5
